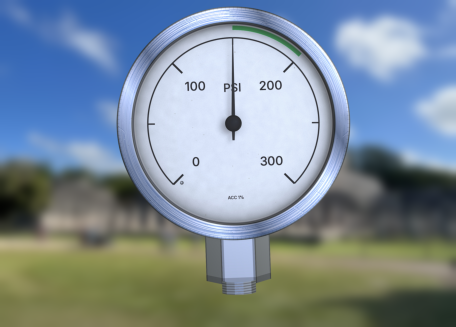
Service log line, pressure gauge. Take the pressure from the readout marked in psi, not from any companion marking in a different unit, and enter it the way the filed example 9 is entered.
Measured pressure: 150
